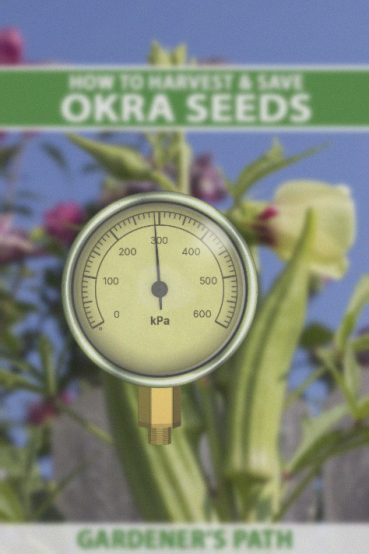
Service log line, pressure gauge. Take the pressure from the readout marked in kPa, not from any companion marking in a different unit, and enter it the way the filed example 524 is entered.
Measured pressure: 290
